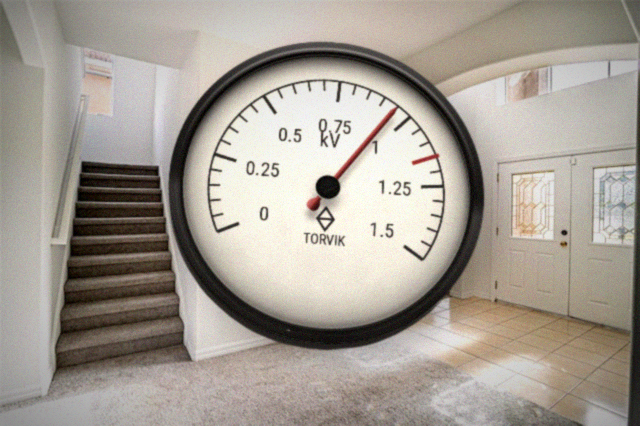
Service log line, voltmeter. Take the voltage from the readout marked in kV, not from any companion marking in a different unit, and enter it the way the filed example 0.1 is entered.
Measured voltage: 0.95
